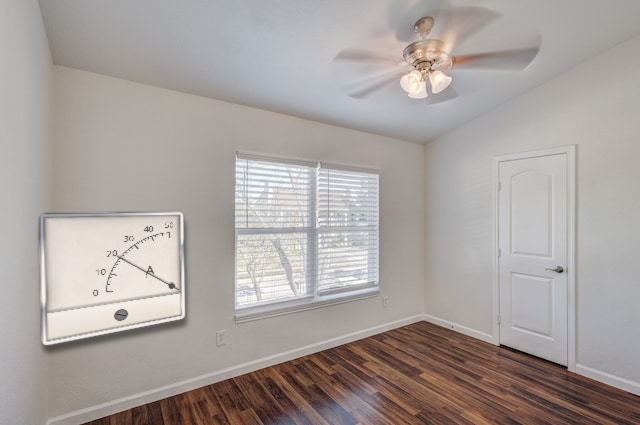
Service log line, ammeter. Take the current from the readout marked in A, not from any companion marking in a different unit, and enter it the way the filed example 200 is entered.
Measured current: 20
